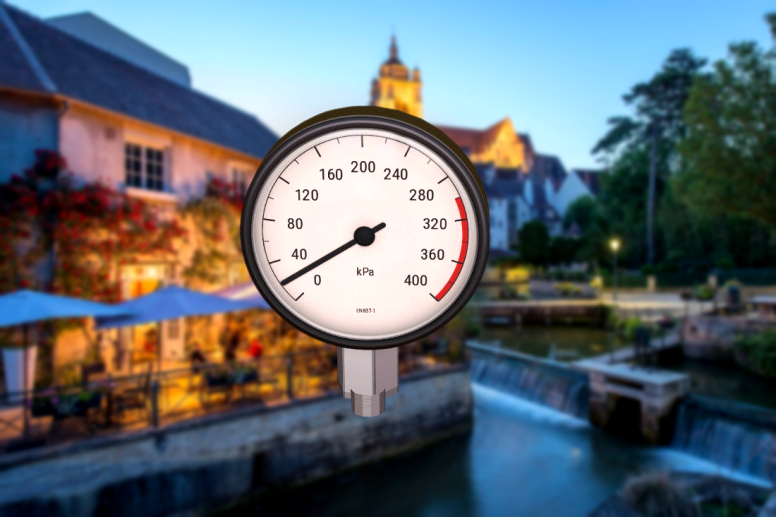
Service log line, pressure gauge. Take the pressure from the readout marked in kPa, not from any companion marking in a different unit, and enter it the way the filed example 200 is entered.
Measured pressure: 20
